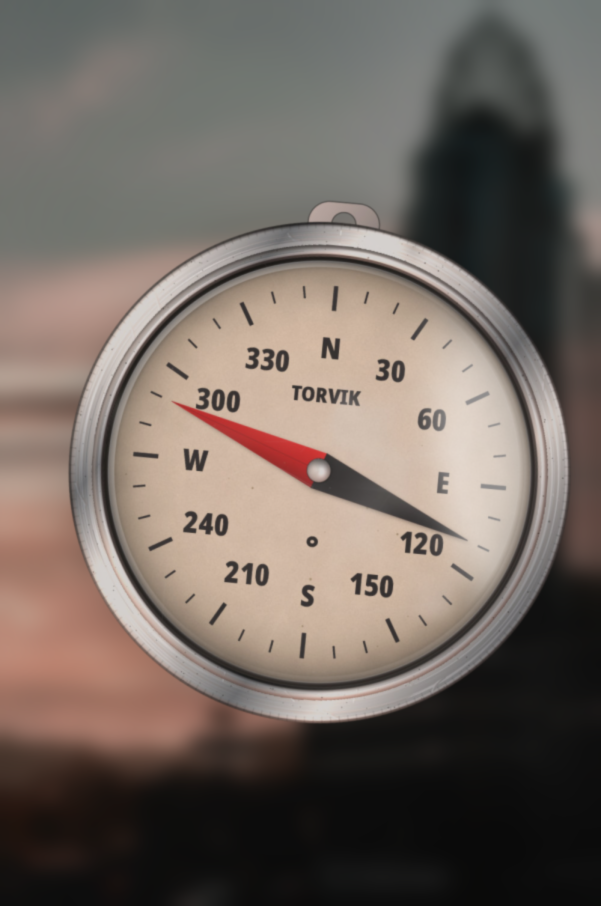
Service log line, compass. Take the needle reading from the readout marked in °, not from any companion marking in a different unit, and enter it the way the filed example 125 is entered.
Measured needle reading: 290
